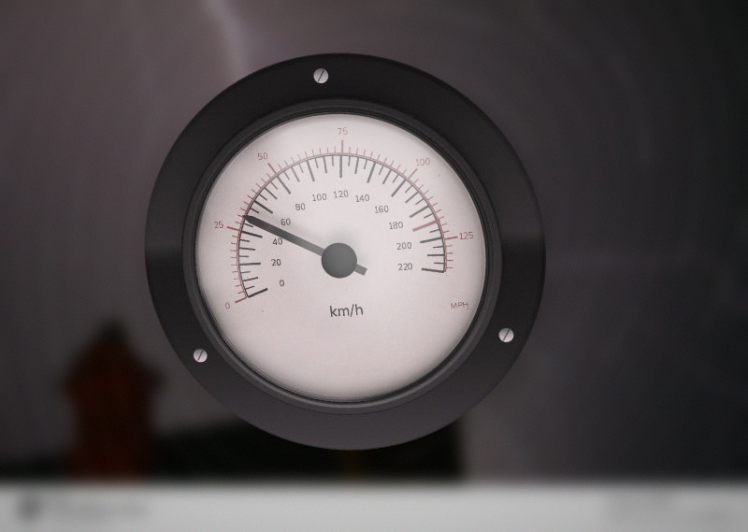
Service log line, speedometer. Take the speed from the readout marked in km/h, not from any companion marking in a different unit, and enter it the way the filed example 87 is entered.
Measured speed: 50
